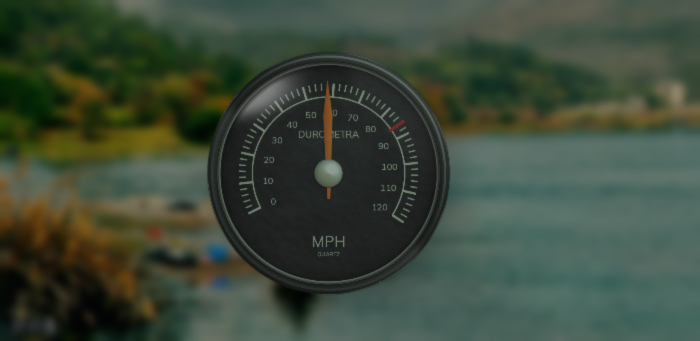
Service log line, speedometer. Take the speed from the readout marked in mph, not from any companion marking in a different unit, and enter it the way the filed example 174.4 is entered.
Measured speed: 58
